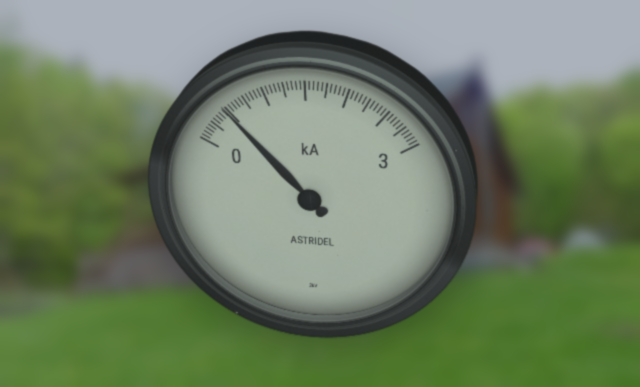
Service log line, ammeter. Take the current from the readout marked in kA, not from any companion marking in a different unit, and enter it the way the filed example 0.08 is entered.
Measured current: 0.5
